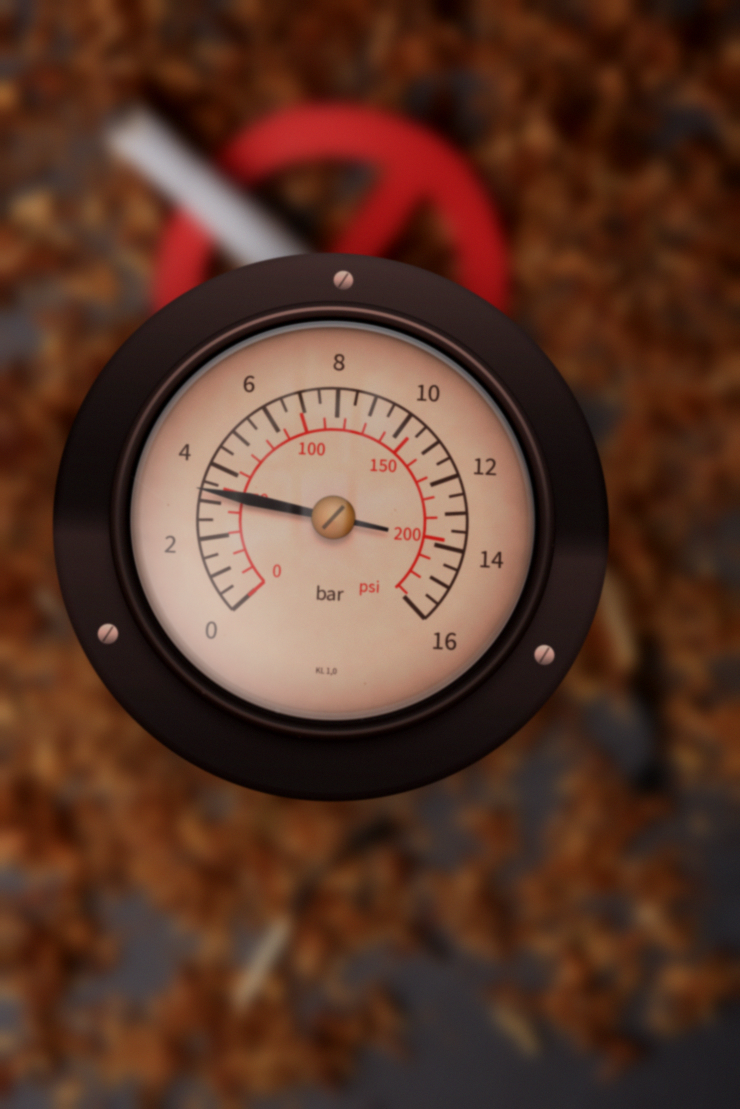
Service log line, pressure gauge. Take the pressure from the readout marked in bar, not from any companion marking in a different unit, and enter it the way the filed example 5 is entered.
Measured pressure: 3.25
